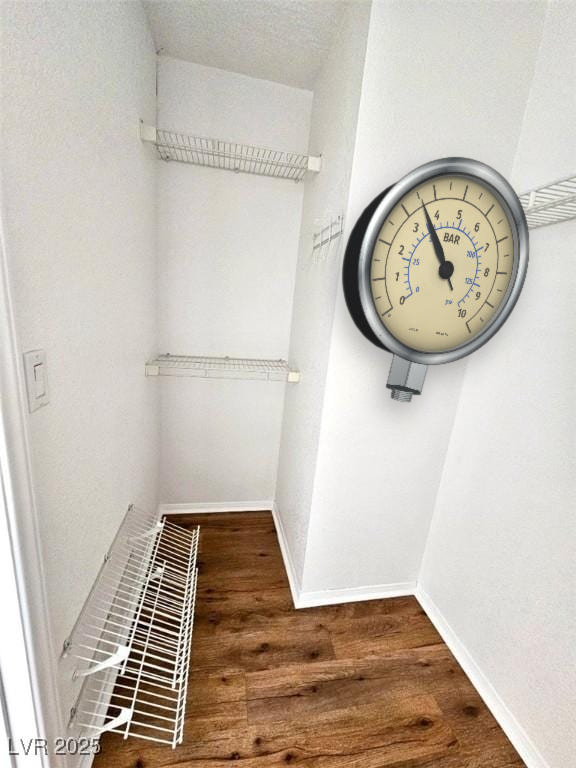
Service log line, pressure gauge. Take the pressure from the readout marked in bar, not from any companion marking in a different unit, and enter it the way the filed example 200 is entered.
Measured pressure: 3.5
